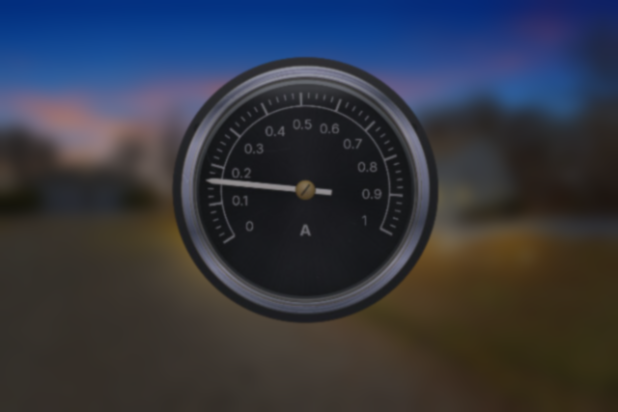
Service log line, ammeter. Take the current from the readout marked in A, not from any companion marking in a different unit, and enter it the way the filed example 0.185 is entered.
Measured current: 0.16
